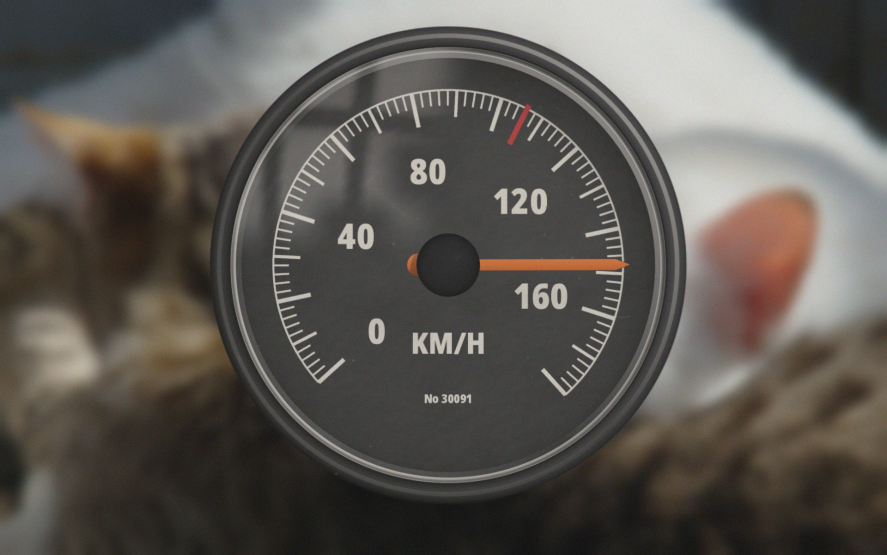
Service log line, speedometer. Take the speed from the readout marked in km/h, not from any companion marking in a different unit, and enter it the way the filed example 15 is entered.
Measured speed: 148
